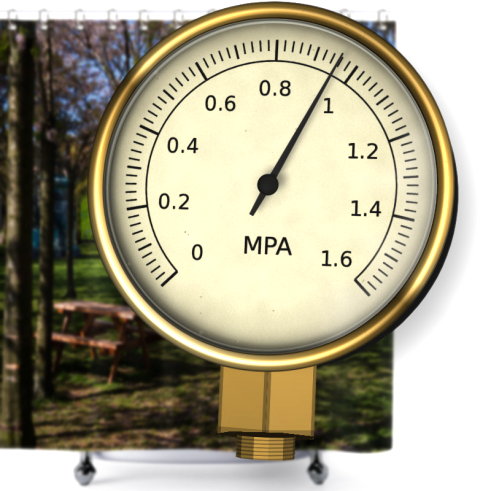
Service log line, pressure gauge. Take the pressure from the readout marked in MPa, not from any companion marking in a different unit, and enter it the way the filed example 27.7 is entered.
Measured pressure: 0.96
